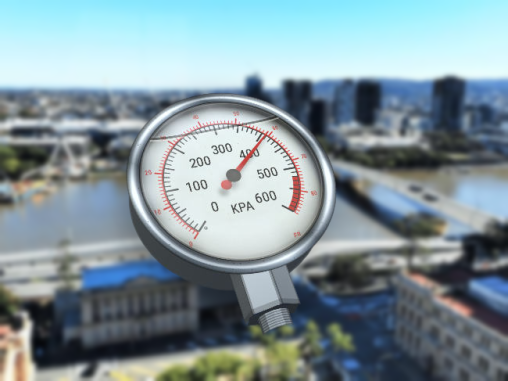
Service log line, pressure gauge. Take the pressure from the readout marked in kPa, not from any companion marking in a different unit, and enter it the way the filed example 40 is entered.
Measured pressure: 410
